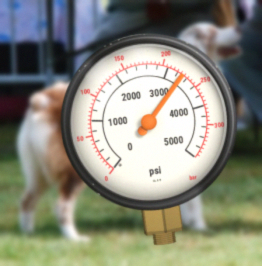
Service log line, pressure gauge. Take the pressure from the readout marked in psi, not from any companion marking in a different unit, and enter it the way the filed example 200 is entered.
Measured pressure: 3300
